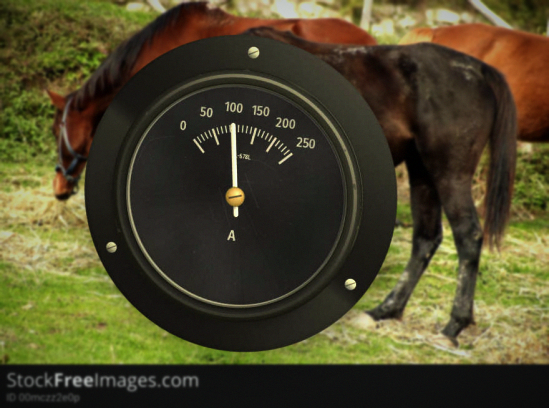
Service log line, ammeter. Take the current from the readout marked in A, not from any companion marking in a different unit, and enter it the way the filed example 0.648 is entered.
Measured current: 100
